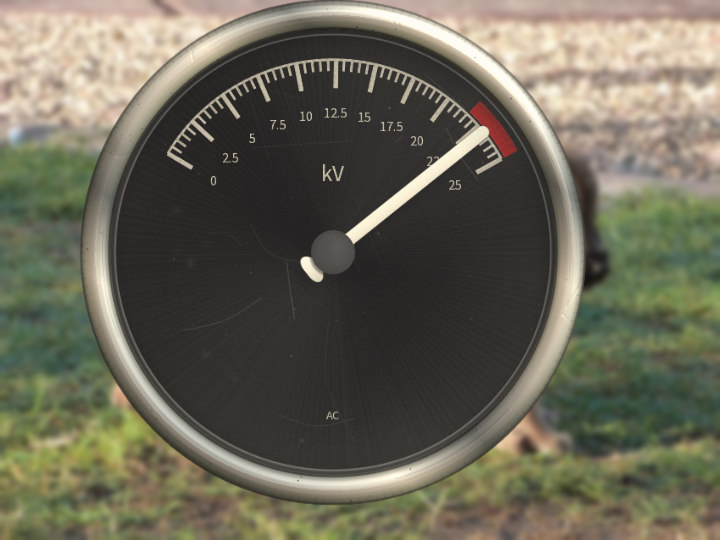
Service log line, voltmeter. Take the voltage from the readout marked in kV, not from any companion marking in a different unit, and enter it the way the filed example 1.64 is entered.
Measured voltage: 23
